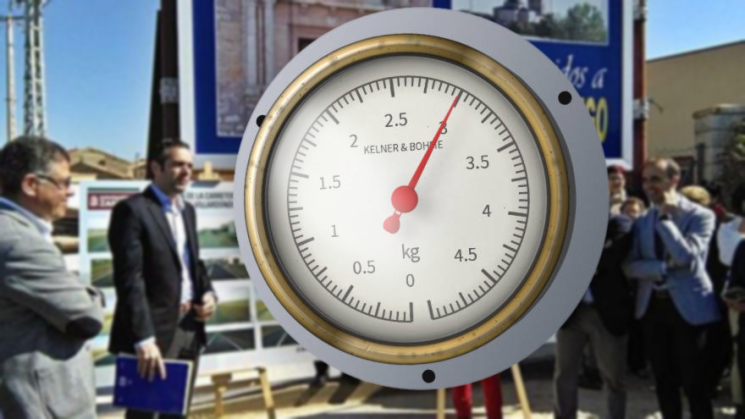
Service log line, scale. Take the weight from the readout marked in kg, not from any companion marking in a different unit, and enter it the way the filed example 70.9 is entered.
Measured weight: 3
